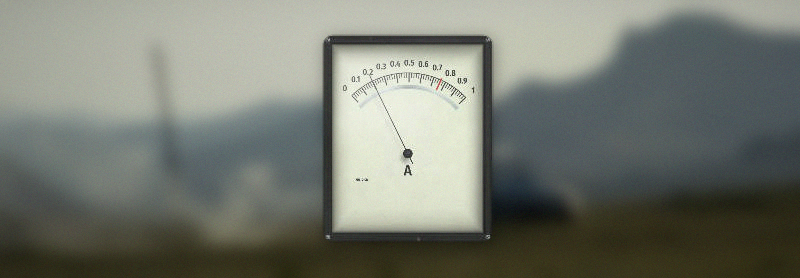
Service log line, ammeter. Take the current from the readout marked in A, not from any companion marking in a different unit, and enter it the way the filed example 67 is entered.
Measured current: 0.2
